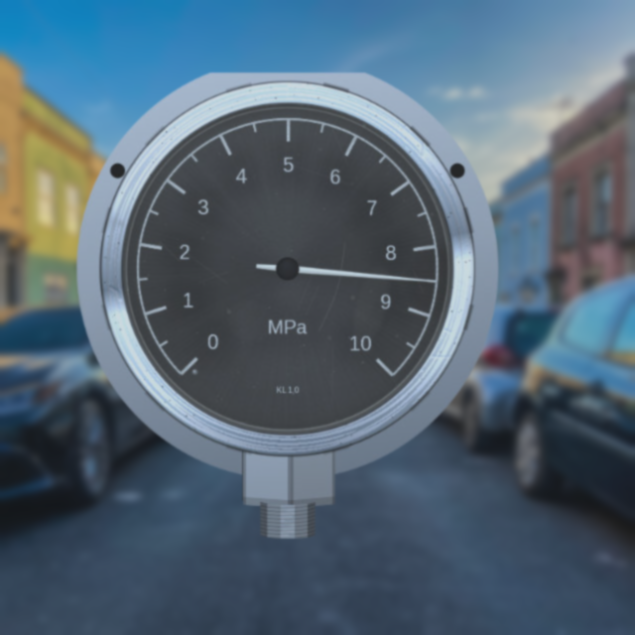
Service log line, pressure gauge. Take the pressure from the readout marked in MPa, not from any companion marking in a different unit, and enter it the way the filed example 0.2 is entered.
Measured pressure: 8.5
